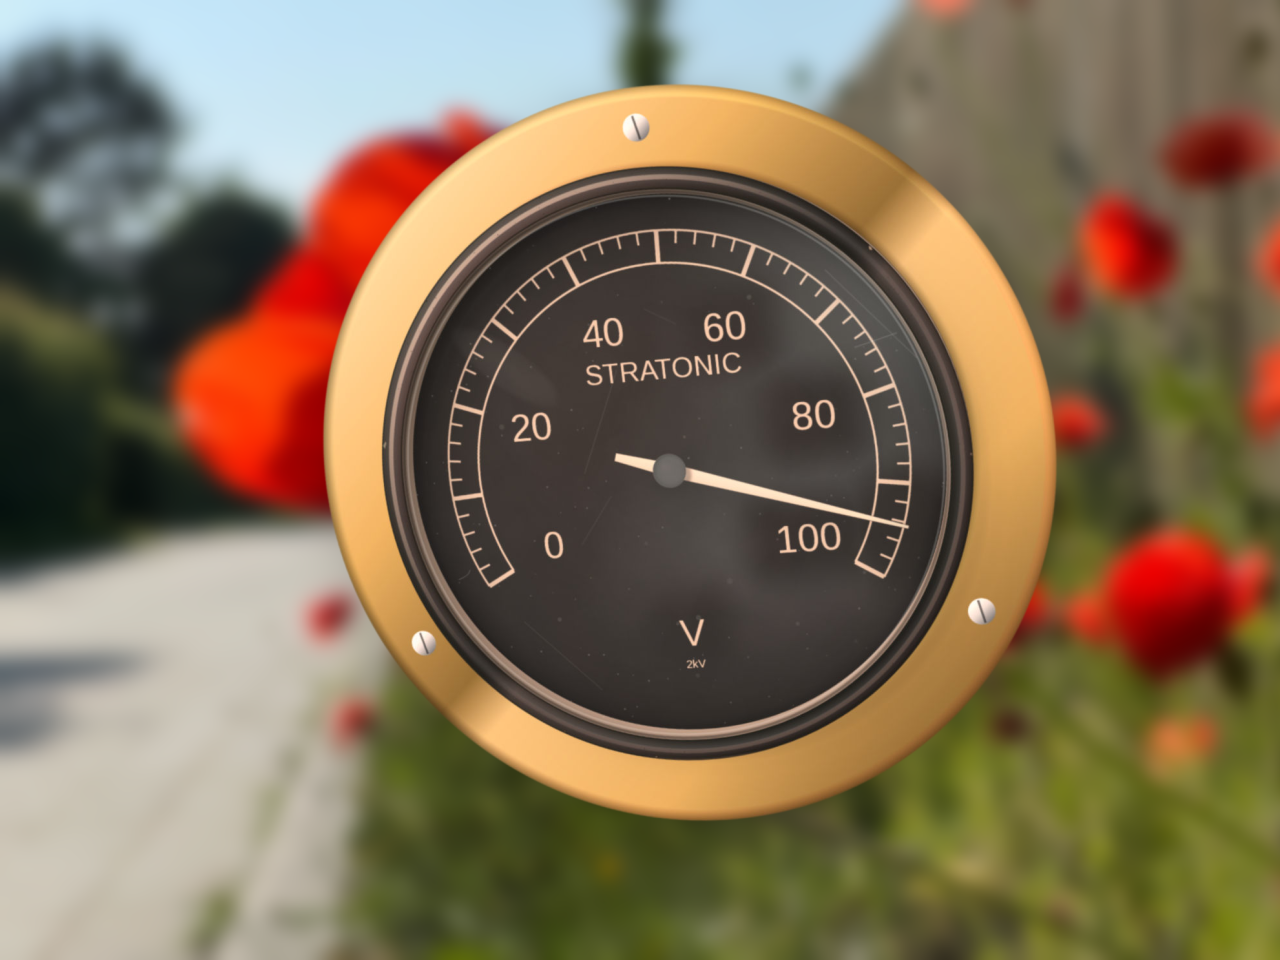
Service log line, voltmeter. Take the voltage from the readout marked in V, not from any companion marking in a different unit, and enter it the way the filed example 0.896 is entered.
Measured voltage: 94
